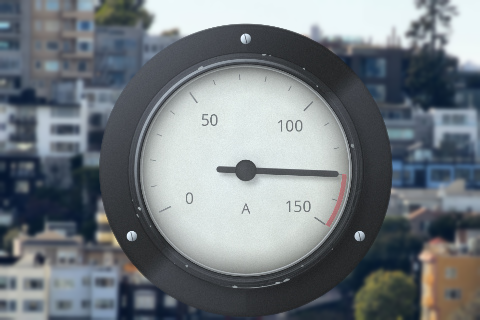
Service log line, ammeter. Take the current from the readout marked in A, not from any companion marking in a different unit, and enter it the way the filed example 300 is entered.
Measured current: 130
